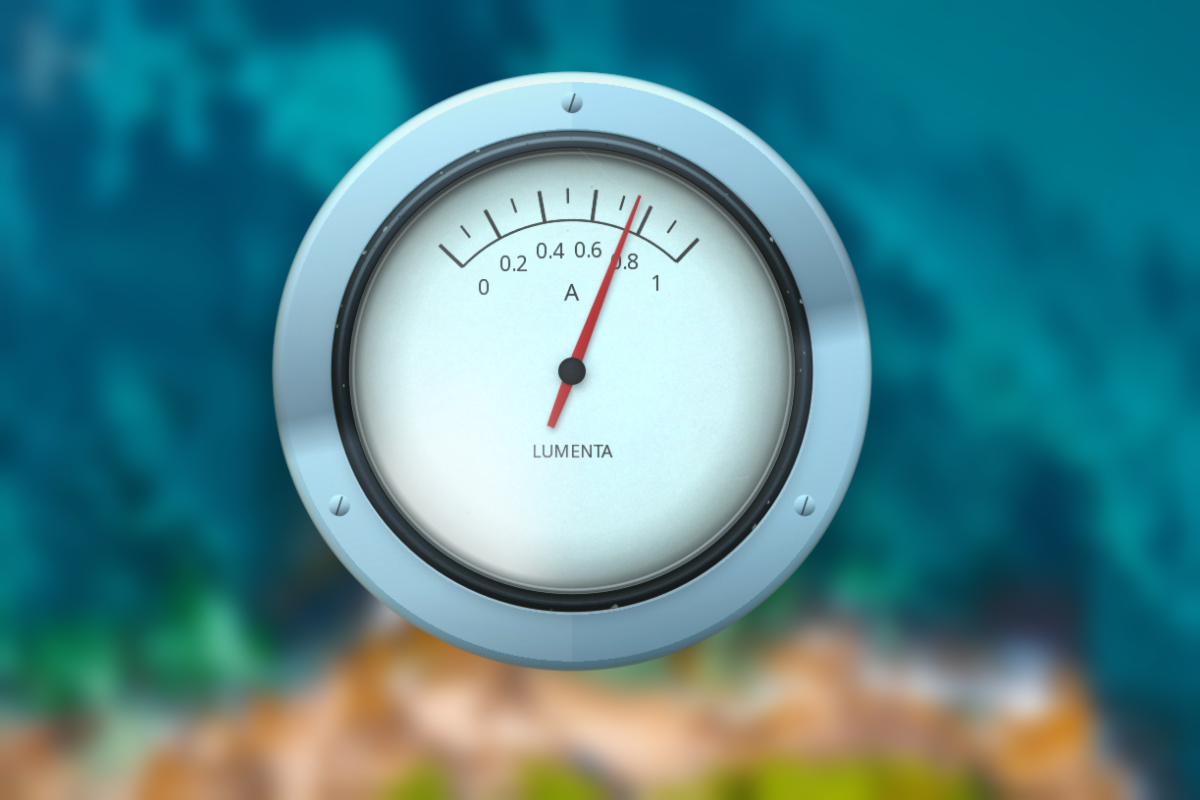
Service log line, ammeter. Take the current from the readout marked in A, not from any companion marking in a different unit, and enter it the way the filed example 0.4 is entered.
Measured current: 0.75
